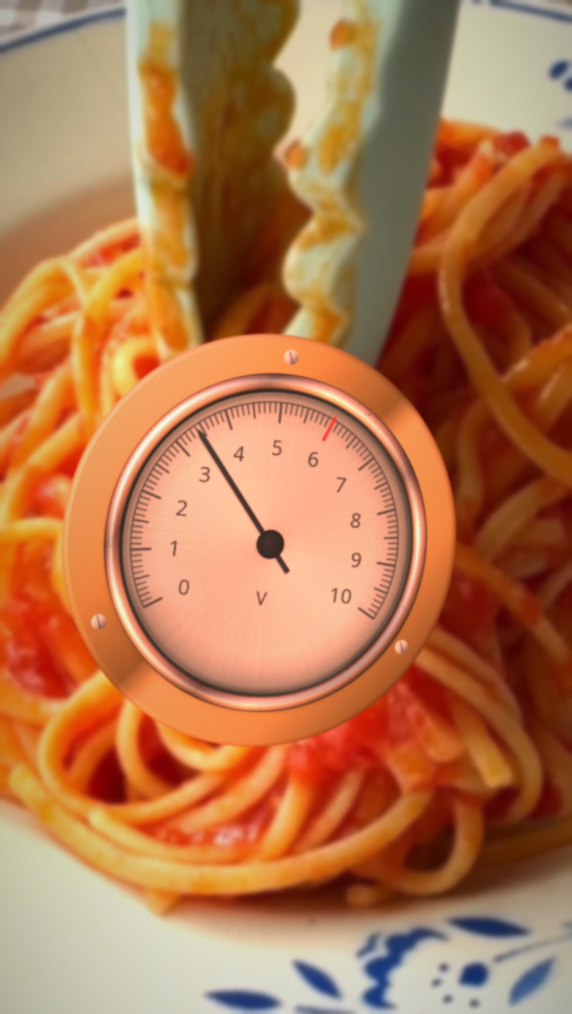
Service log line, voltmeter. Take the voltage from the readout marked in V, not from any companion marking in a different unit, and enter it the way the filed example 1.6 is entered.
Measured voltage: 3.4
